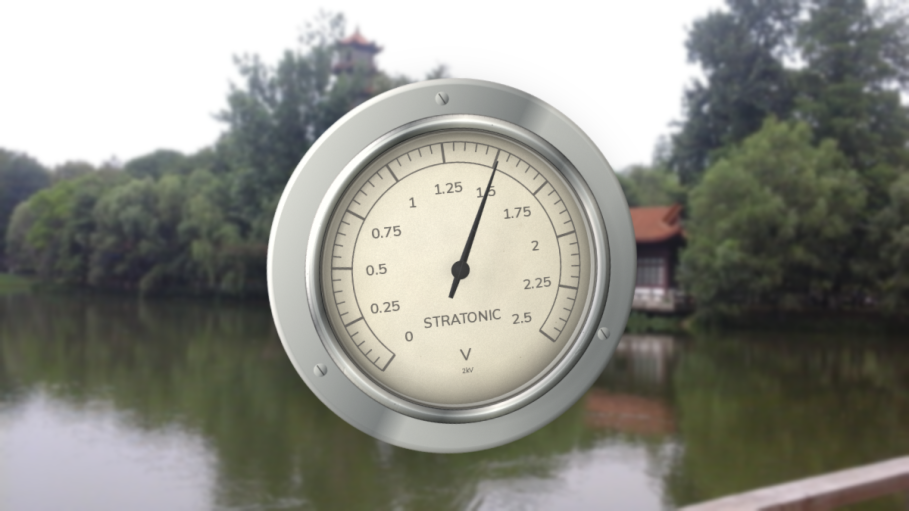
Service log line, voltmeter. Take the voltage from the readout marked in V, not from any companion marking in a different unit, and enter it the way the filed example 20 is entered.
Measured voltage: 1.5
